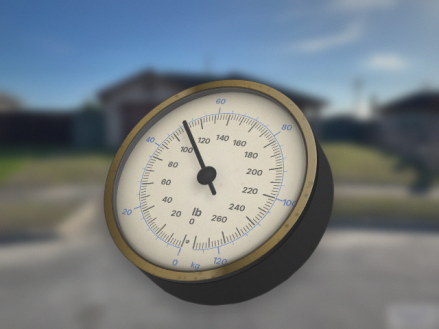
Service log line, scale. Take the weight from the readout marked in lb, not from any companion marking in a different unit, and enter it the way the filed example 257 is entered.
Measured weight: 110
